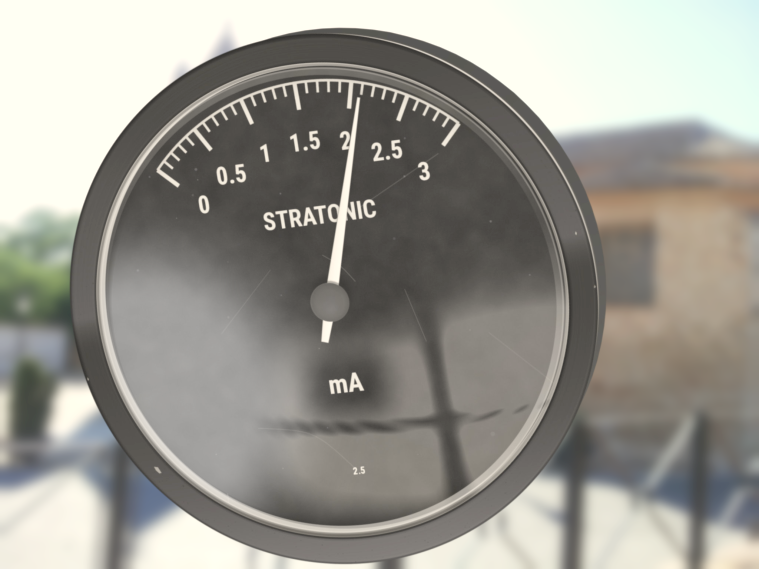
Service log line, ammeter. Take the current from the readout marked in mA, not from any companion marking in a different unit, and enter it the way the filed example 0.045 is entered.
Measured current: 2.1
